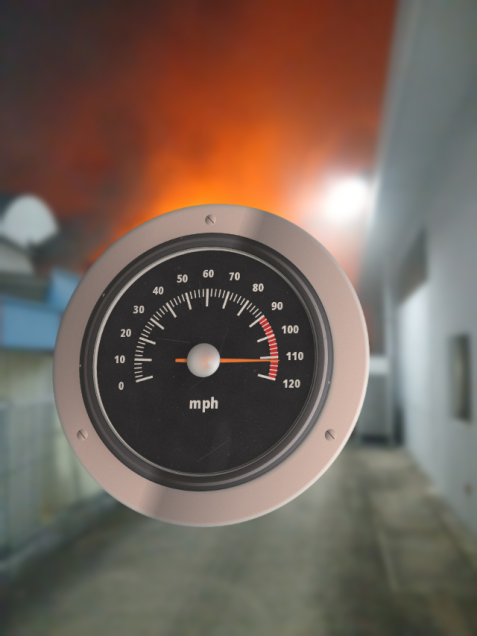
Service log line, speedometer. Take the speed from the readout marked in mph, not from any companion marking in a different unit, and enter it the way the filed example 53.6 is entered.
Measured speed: 112
